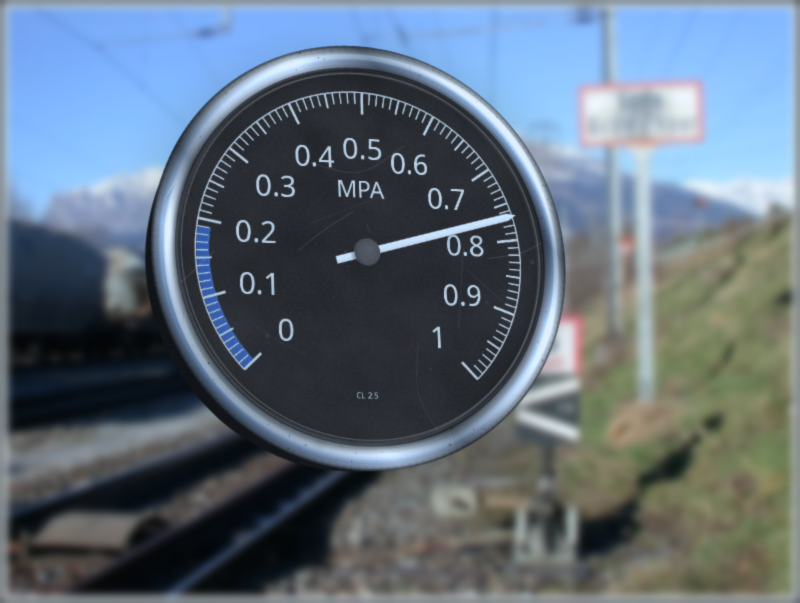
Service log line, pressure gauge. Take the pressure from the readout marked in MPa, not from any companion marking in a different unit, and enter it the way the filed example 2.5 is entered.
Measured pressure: 0.77
